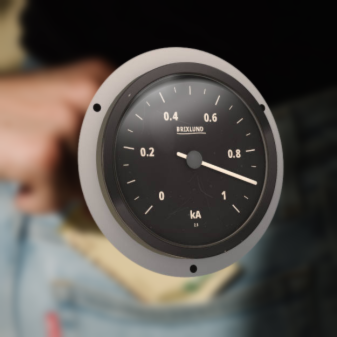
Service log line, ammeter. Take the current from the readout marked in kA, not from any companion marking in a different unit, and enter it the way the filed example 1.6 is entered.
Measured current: 0.9
